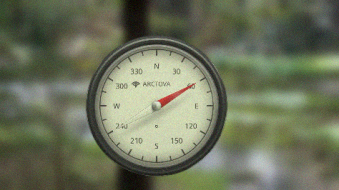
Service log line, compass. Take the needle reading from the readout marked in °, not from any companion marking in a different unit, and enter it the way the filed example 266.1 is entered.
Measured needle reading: 60
